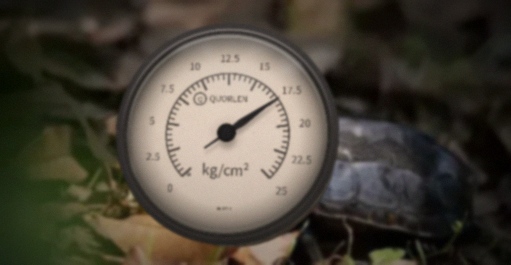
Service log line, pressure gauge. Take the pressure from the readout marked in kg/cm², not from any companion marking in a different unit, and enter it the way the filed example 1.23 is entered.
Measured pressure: 17.5
